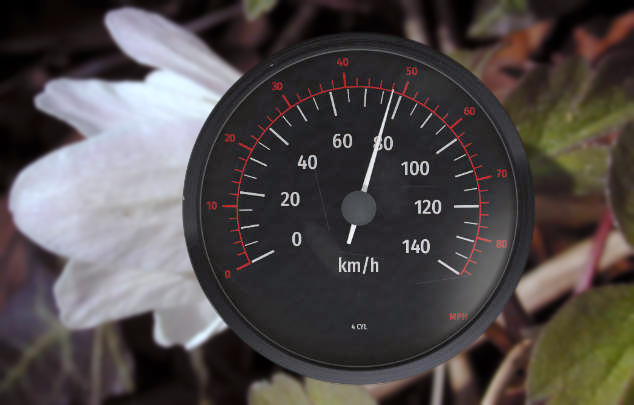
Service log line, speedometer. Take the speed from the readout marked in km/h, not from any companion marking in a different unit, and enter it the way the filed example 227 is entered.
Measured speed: 77.5
